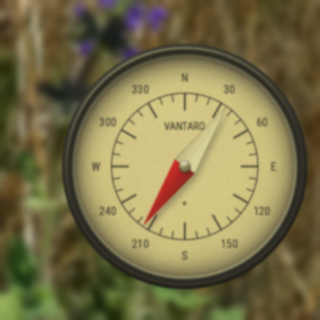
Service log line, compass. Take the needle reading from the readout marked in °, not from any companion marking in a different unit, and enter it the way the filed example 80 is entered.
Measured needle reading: 215
